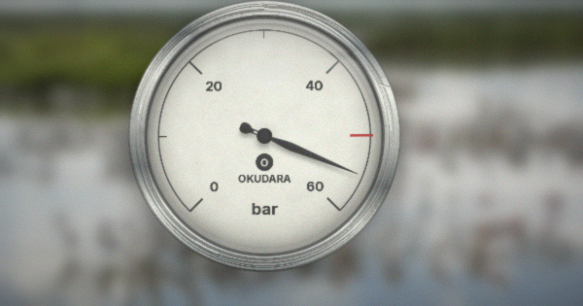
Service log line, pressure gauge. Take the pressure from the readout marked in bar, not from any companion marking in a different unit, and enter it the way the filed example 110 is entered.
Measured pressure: 55
